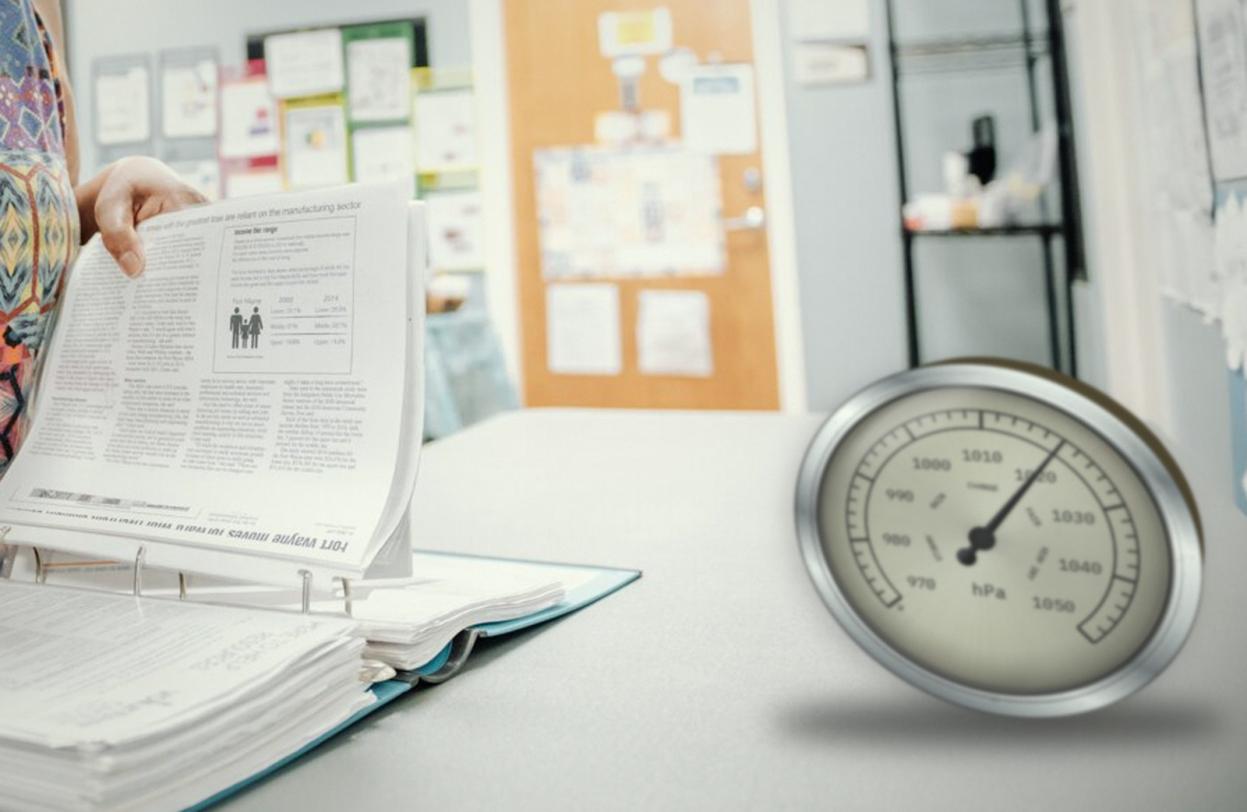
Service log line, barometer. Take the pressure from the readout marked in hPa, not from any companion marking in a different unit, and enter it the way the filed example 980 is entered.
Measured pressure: 1020
